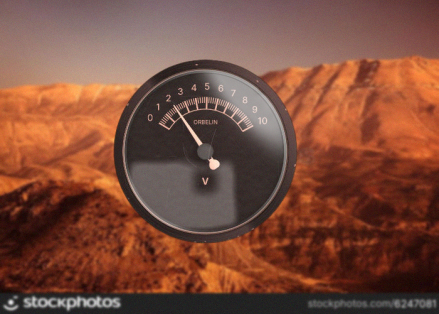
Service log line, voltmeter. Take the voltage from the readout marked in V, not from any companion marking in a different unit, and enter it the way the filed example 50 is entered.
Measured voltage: 2
